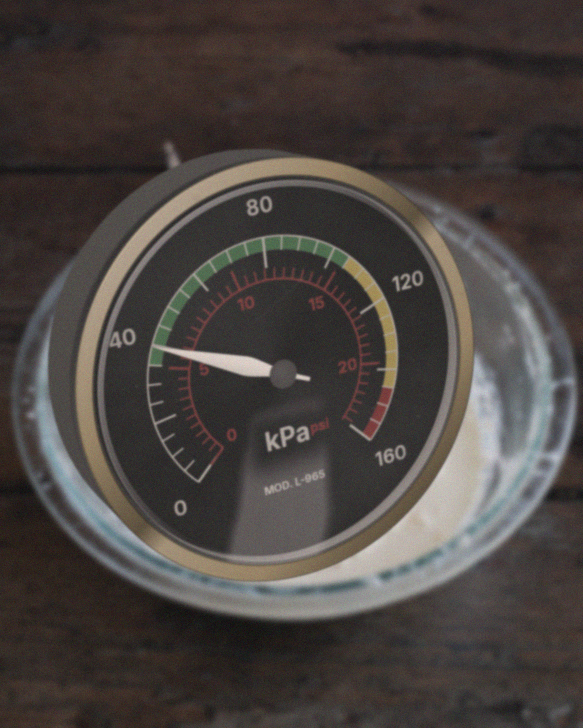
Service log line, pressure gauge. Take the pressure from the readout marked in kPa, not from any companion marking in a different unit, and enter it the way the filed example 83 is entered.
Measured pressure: 40
